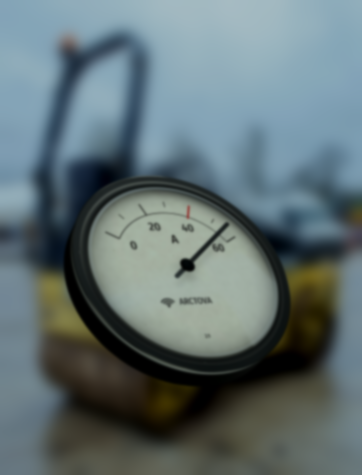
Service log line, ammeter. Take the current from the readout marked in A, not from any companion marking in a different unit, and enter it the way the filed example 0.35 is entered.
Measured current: 55
